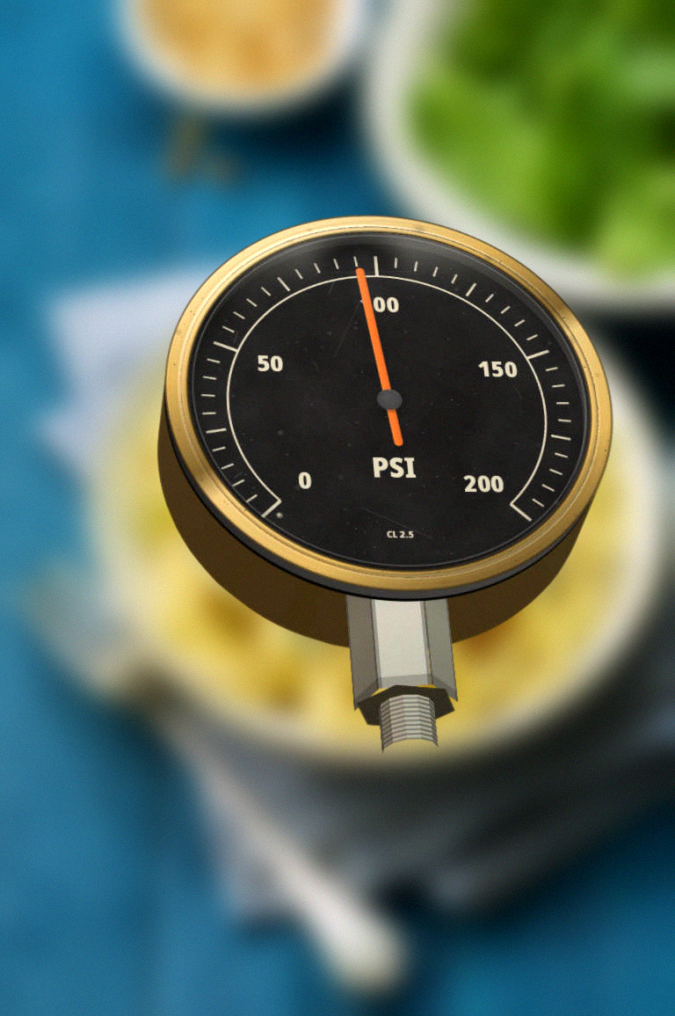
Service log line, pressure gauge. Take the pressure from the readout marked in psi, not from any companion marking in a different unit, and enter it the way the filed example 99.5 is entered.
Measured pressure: 95
